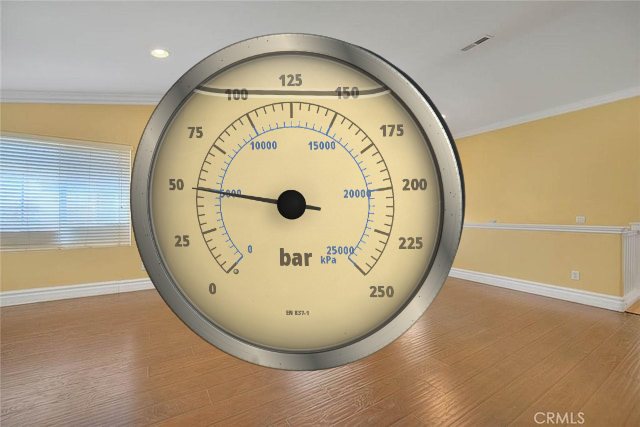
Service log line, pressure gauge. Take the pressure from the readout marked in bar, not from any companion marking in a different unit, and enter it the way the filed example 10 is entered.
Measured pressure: 50
